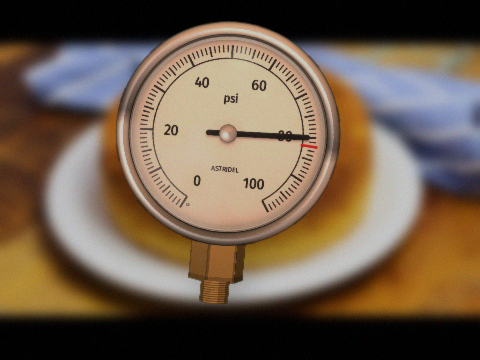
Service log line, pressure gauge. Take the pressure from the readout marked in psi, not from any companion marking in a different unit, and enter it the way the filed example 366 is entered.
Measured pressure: 80
